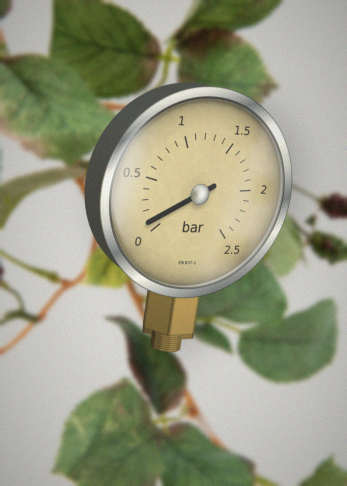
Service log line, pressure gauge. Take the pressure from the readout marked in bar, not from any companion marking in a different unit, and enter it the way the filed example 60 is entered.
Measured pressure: 0.1
